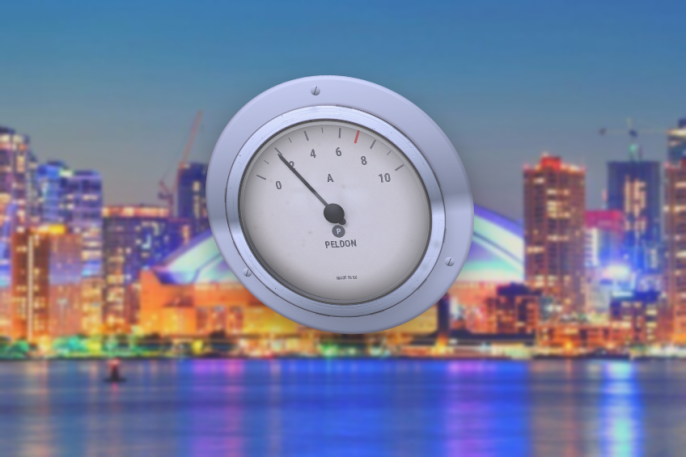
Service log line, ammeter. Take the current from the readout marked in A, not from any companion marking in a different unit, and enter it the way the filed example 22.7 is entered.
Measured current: 2
